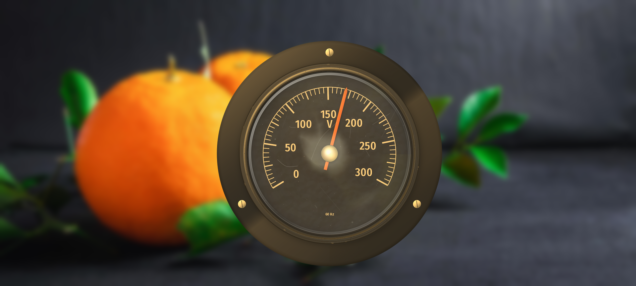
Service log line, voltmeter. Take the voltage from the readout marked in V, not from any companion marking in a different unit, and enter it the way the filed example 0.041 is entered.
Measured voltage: 170
